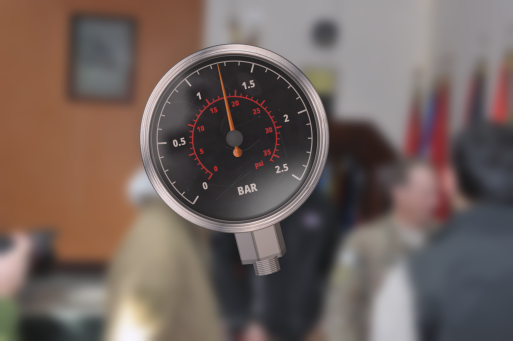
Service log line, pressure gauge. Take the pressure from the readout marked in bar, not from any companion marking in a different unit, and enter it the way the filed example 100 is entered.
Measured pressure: 1.25
